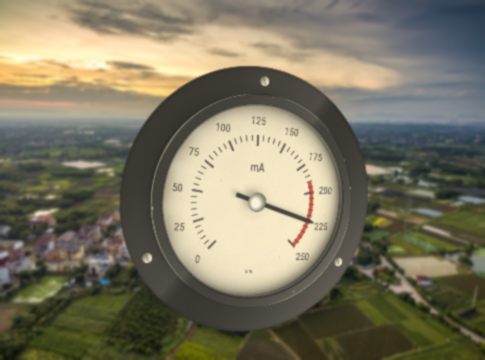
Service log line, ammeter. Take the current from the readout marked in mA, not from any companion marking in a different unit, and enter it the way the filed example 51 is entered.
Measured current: 225
